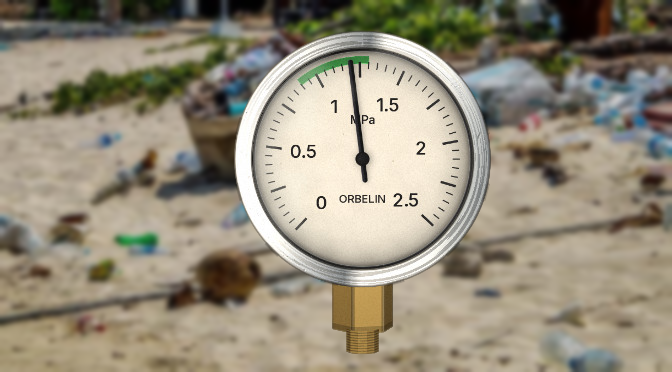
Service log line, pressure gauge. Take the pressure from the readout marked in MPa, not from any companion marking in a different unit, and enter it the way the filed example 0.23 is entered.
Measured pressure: 1.2
